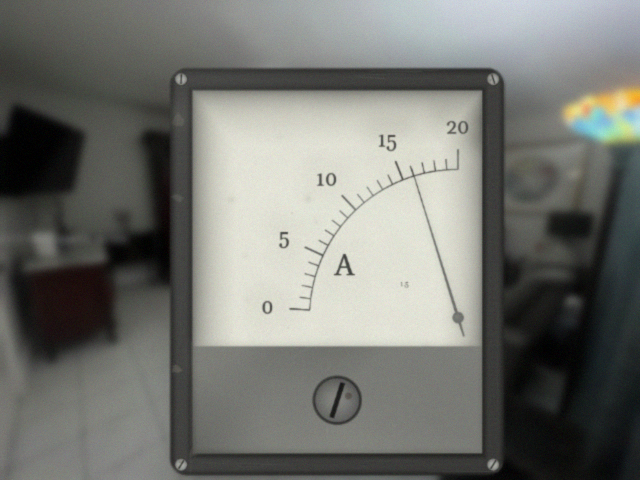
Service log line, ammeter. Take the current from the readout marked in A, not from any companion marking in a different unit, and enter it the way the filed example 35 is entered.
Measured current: 16
